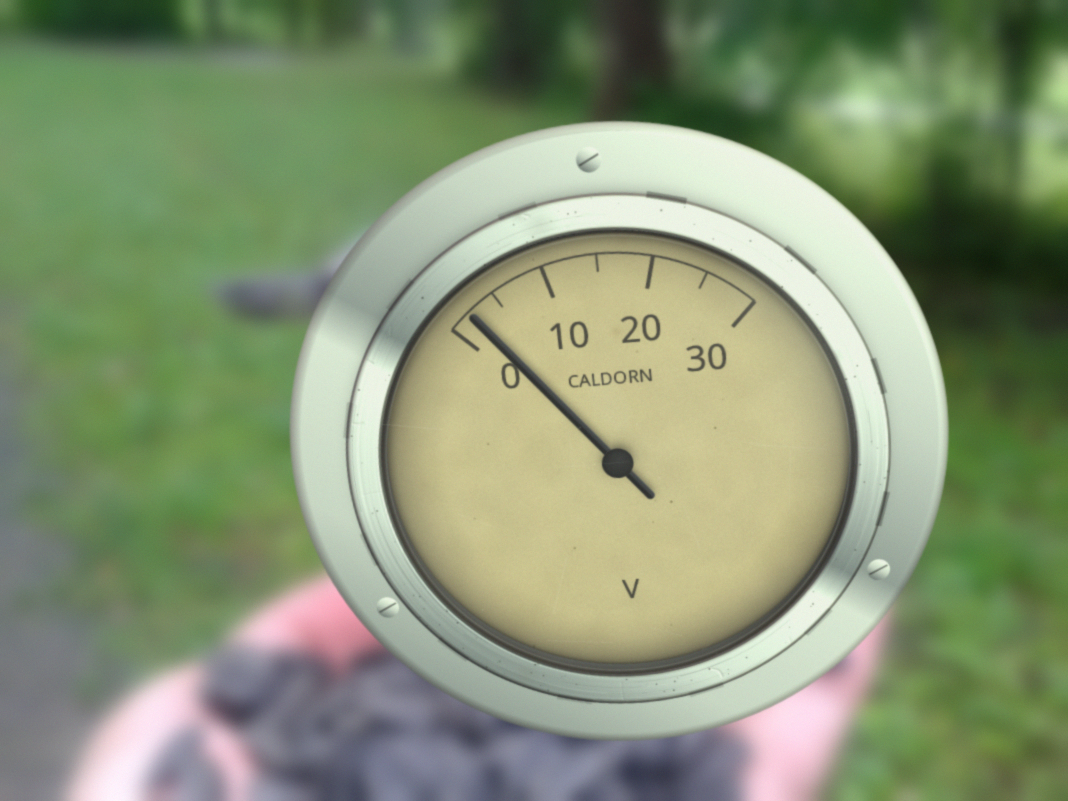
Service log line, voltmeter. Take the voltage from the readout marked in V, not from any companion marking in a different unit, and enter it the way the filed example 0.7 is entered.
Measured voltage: 2.5
